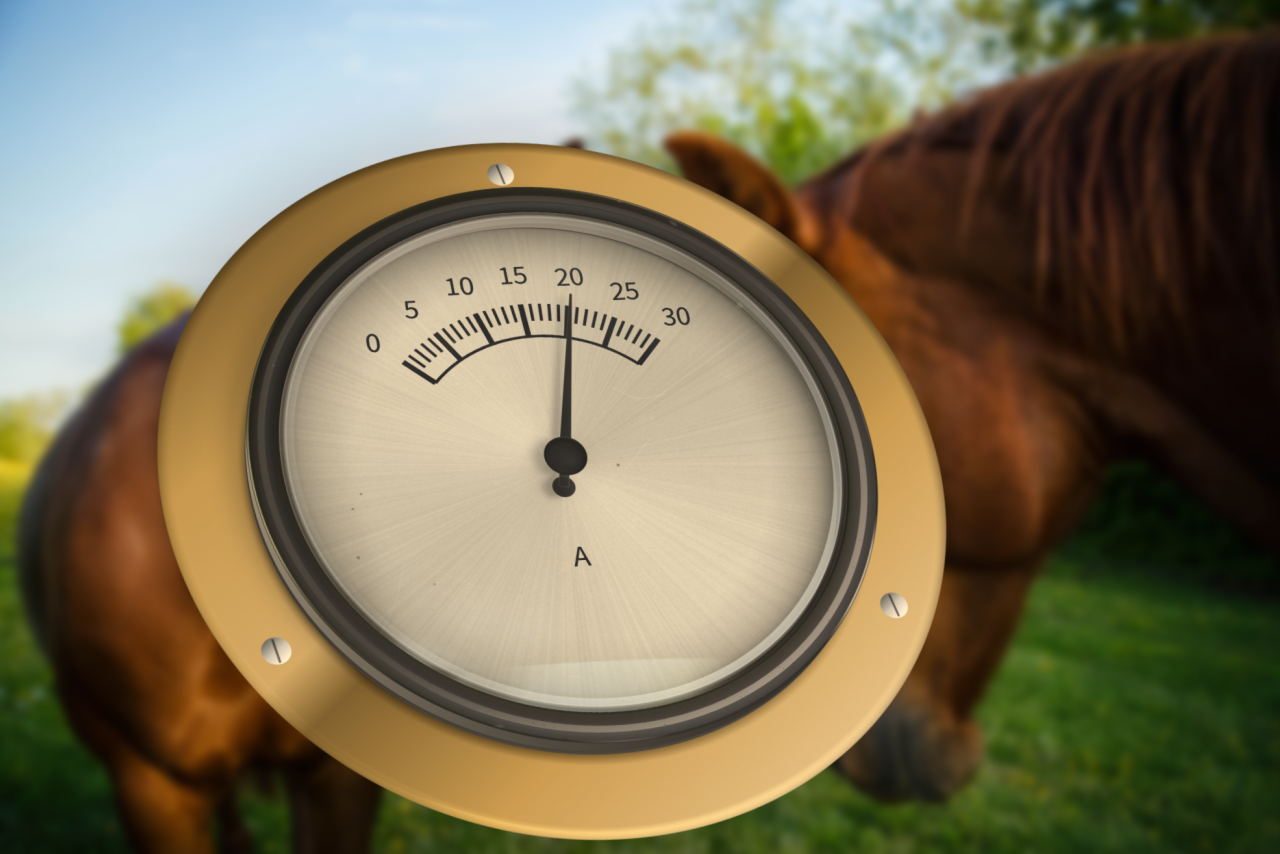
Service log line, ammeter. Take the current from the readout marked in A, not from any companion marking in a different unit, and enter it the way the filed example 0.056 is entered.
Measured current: 20
